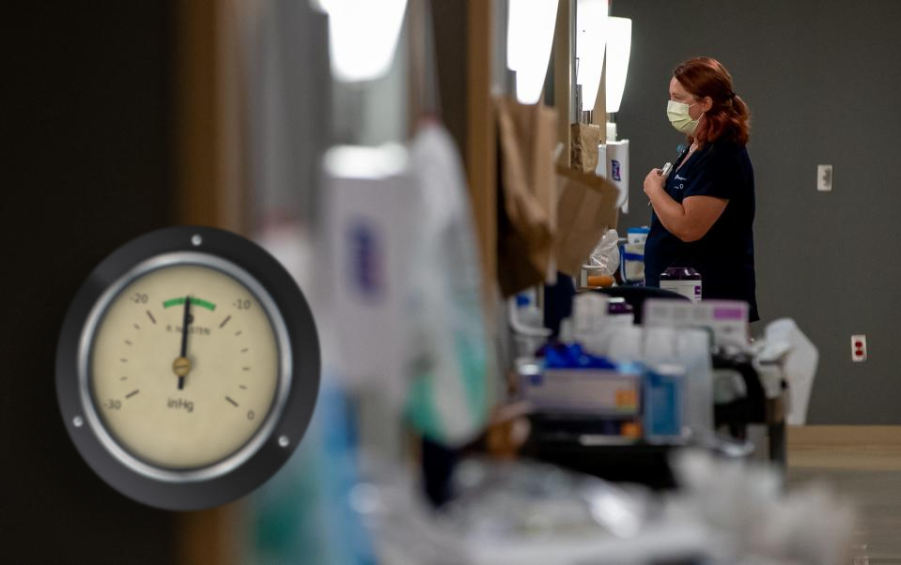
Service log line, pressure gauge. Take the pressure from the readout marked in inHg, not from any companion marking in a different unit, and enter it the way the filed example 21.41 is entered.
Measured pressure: -15
